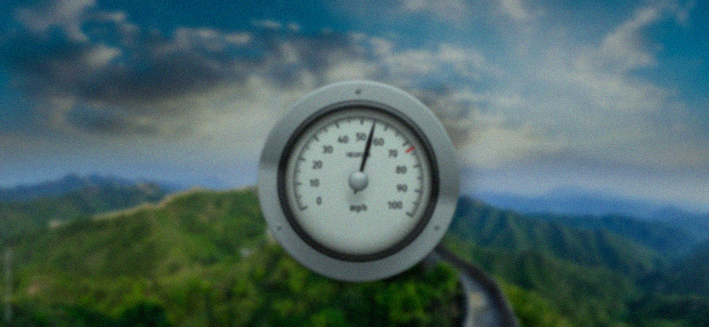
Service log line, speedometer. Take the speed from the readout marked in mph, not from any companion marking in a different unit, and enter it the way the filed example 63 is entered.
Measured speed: 55
